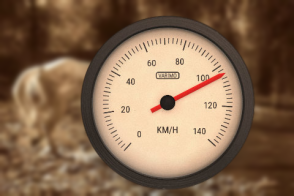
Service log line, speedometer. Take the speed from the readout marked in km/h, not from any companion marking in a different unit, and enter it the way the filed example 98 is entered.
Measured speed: 104
